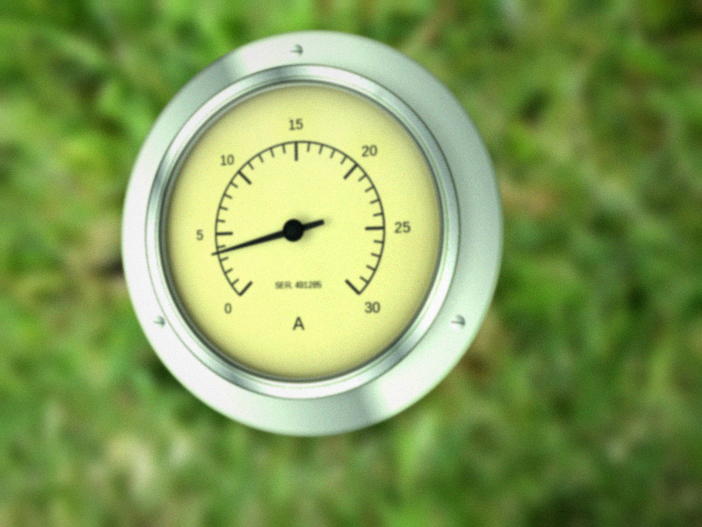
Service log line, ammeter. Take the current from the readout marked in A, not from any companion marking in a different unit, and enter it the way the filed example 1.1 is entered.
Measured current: 3.5
